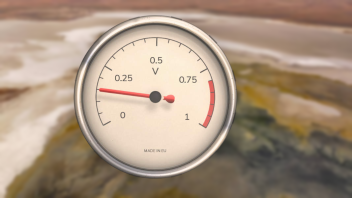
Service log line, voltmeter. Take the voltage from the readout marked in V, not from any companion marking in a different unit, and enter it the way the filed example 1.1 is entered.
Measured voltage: 0.15
